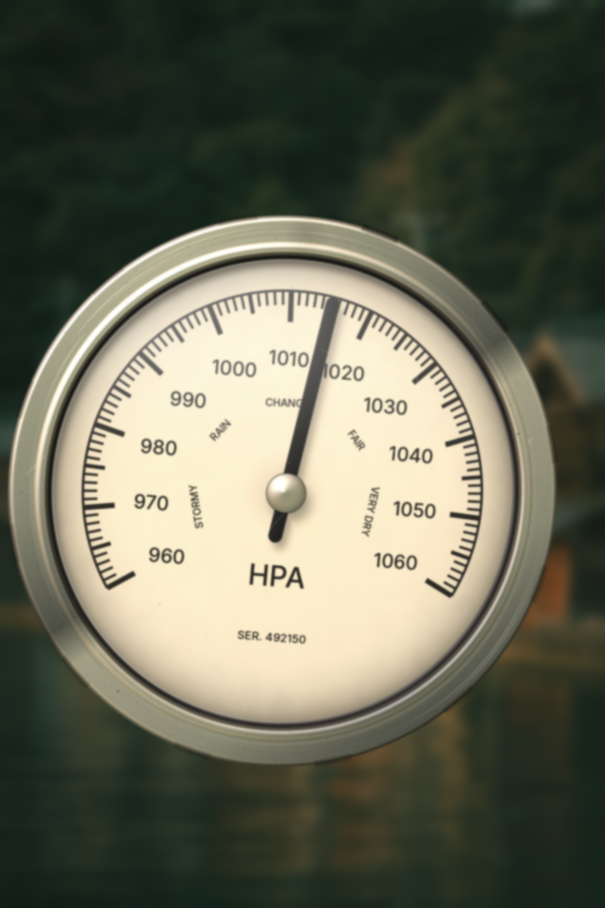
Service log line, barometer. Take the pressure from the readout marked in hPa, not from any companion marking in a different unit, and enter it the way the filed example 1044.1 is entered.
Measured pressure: 1015
